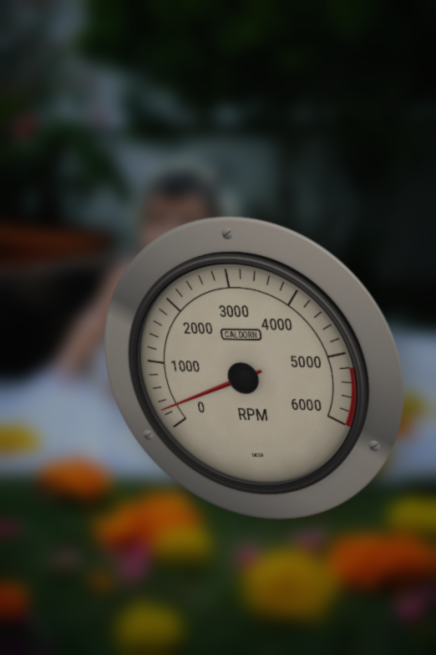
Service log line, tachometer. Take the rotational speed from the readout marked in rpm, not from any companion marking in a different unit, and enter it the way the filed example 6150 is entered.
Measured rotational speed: 300
